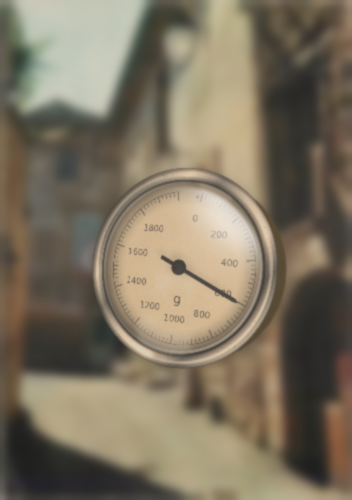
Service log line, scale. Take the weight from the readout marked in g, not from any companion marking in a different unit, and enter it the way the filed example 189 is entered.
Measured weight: 600
